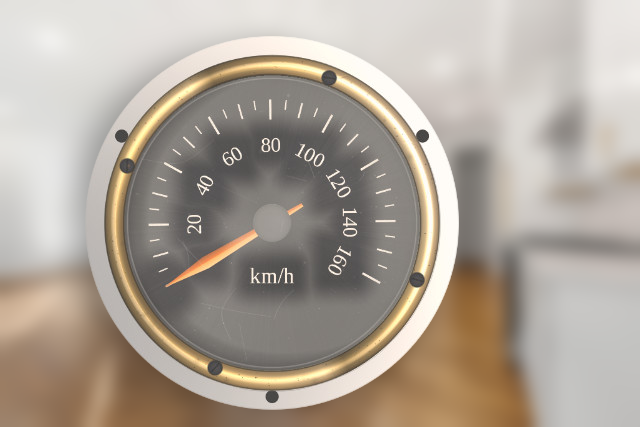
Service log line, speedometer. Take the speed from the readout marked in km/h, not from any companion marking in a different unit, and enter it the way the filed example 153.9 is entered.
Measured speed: 0
